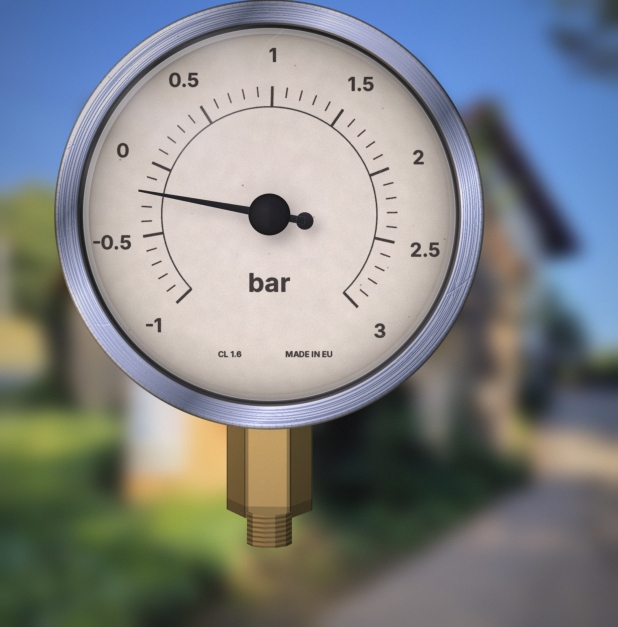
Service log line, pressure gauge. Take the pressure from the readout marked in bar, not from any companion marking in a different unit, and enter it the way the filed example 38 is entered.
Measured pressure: -0.2
